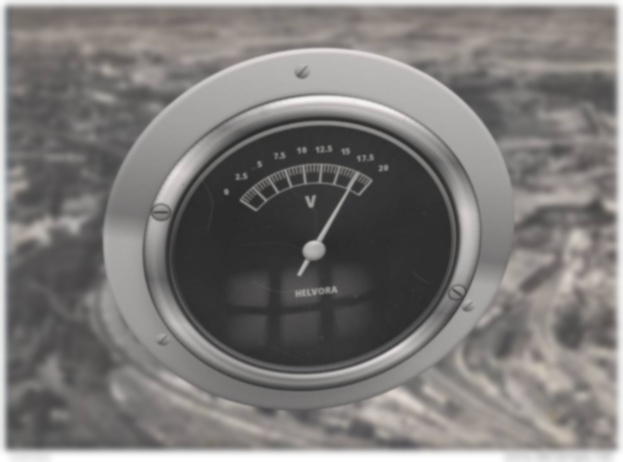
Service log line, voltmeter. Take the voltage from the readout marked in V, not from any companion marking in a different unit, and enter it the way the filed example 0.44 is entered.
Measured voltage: 17.5
